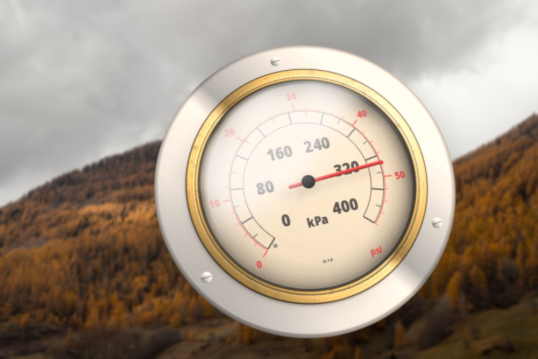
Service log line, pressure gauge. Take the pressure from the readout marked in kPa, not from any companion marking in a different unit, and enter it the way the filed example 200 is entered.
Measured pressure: 330
